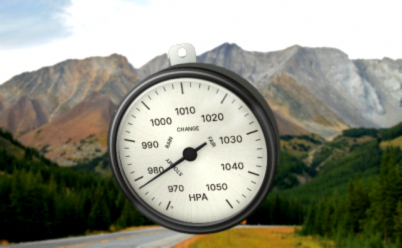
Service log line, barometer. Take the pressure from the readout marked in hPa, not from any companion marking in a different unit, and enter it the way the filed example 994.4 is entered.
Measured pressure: 978
